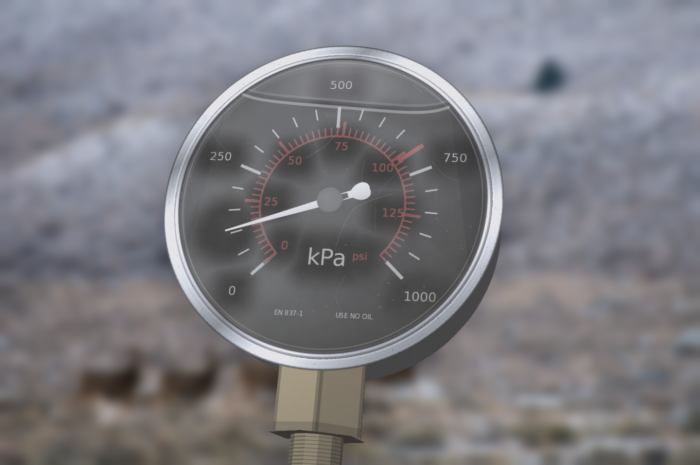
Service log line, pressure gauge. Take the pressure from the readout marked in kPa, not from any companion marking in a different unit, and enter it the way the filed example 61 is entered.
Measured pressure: 100
